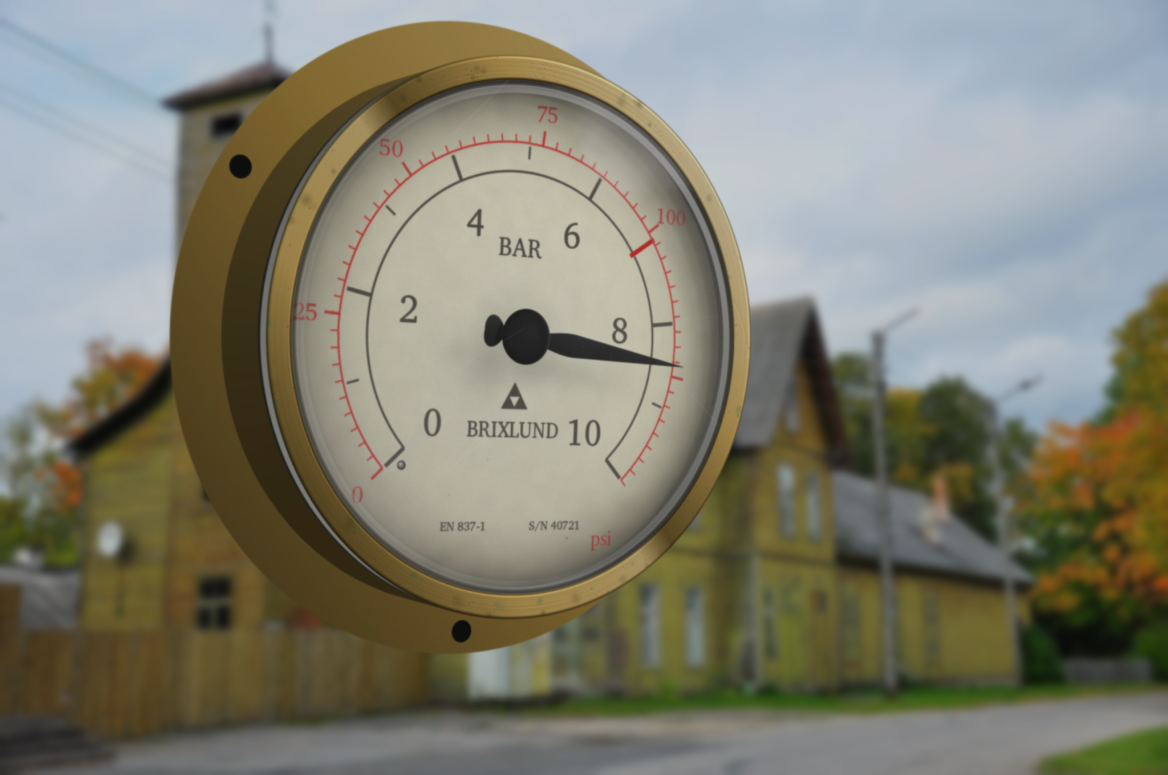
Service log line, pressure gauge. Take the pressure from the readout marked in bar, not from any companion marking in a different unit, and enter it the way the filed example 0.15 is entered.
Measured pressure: 8.5
